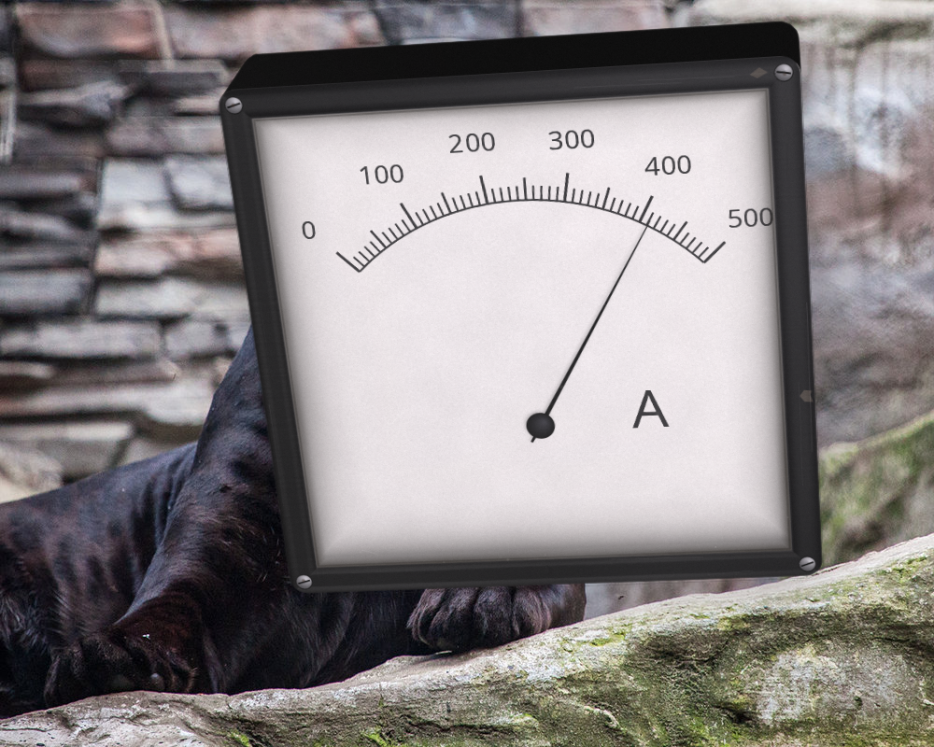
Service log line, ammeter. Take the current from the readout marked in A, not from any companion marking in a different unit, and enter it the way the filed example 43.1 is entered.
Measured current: 410
